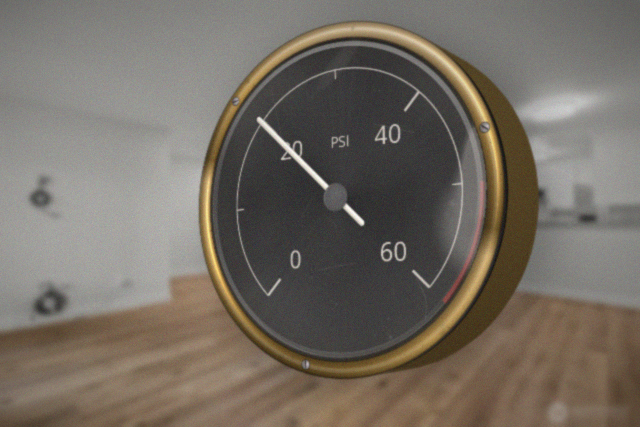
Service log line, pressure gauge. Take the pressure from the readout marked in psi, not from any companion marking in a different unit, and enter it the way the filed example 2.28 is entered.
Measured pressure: 20
